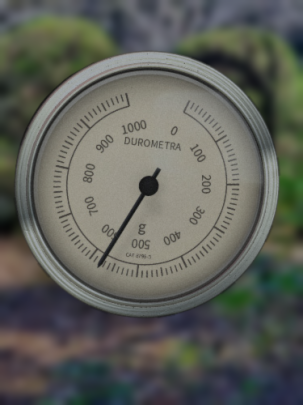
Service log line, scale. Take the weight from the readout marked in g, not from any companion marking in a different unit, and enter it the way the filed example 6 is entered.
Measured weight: 580
